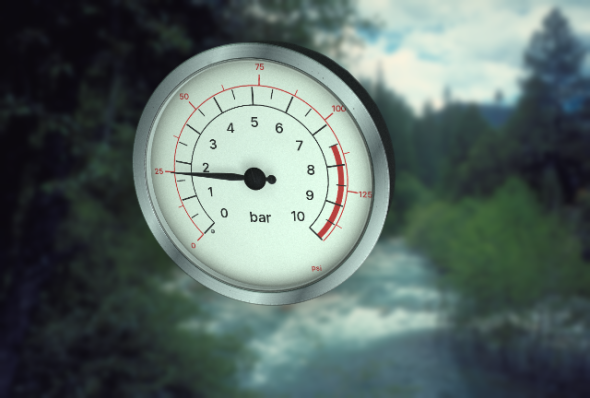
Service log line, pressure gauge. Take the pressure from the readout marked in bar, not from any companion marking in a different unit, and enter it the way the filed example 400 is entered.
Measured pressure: 1.75
